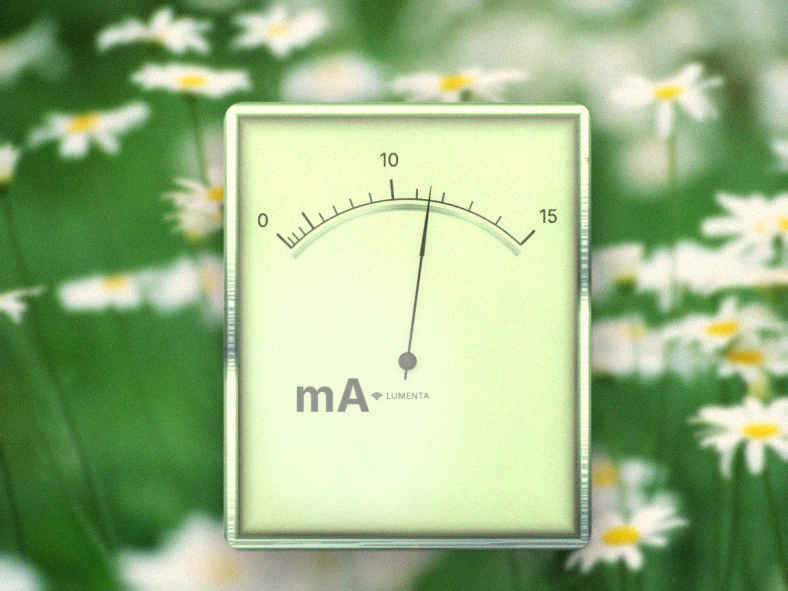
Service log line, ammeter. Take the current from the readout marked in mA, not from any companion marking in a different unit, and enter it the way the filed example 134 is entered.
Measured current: 11.5
